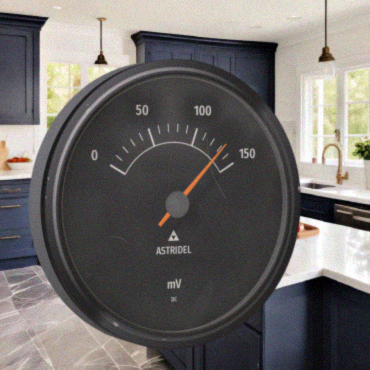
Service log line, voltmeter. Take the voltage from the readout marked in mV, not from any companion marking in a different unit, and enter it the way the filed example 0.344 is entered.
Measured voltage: 130
